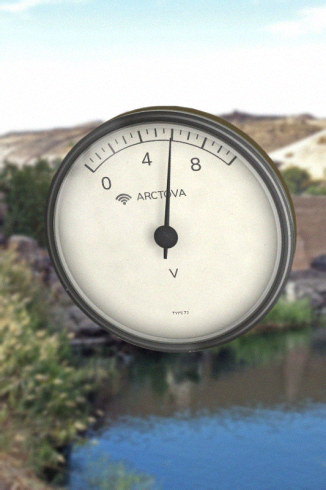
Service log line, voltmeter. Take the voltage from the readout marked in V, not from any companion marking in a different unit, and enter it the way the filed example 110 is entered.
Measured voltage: 6
